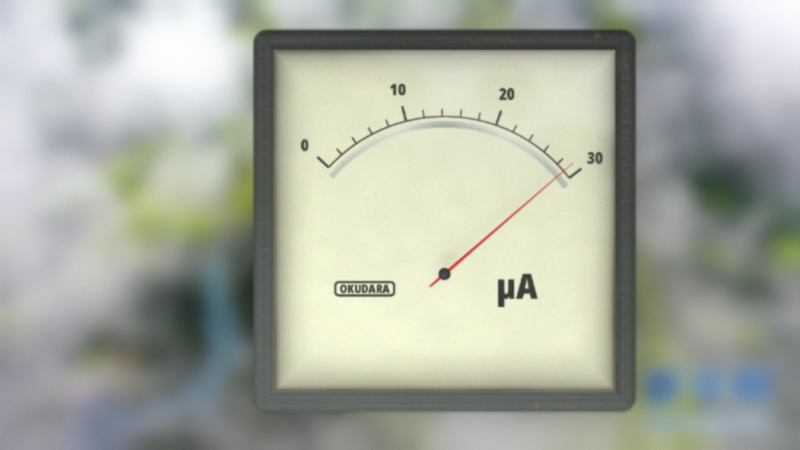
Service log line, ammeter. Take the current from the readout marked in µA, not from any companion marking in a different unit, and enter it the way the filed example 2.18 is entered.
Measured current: 29
